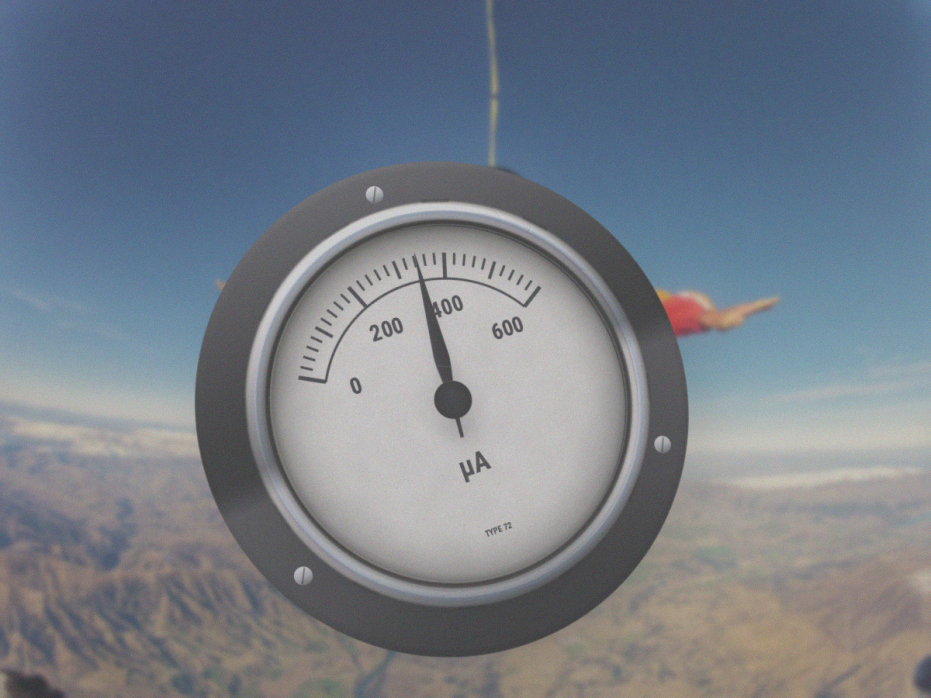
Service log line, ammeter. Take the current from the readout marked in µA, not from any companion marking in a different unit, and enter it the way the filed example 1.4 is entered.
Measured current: 340
